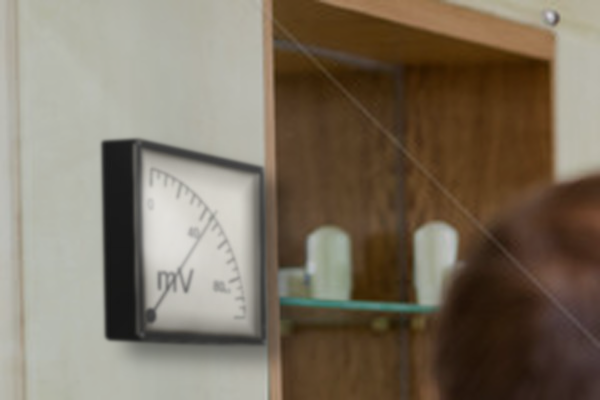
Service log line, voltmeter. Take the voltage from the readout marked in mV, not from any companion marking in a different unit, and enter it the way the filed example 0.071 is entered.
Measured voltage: 45
